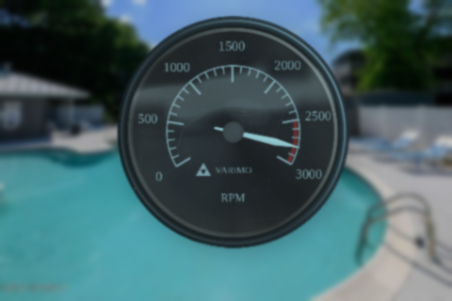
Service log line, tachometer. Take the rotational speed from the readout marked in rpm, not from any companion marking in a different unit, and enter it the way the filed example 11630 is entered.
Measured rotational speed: 2800
